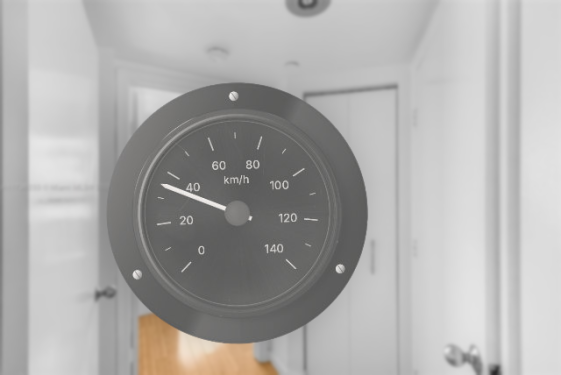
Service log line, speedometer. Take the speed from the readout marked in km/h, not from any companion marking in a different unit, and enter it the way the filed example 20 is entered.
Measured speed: 35
